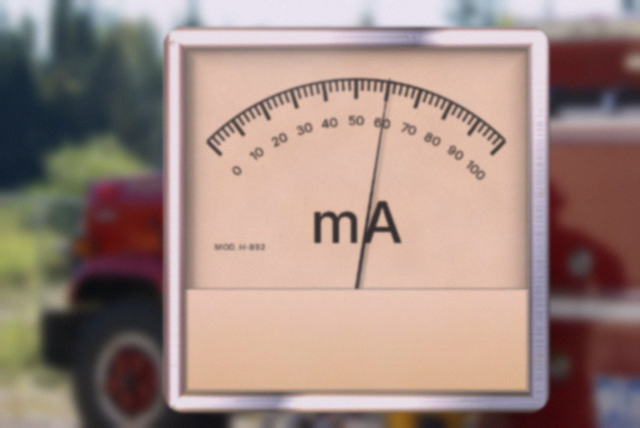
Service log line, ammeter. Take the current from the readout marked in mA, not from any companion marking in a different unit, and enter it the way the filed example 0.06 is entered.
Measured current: 60
